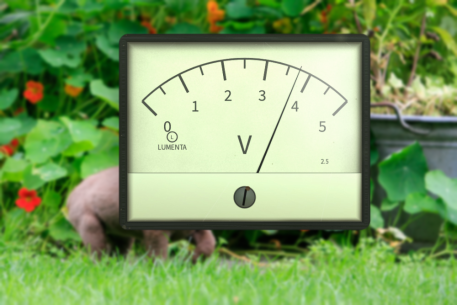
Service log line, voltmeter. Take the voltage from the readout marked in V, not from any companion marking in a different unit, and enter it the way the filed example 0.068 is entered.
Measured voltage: 3.75
